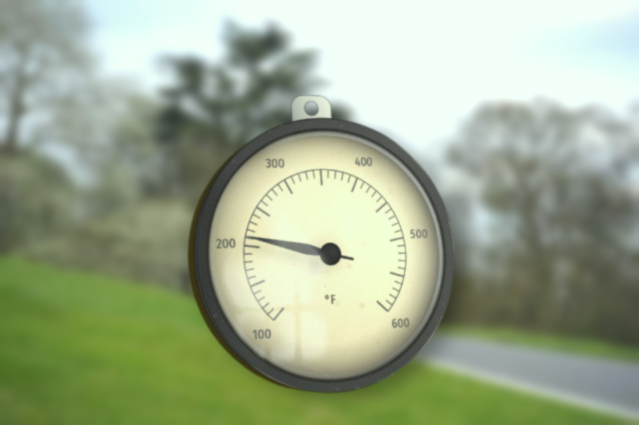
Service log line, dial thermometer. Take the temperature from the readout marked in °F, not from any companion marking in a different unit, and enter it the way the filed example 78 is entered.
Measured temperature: 210
